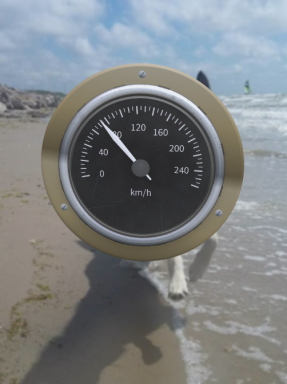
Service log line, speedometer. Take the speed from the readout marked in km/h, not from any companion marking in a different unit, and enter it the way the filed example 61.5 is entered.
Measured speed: 75
